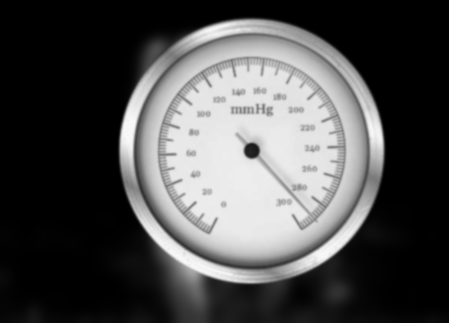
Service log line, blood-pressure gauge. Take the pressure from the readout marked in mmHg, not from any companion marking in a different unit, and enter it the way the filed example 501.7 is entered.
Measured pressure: 290
